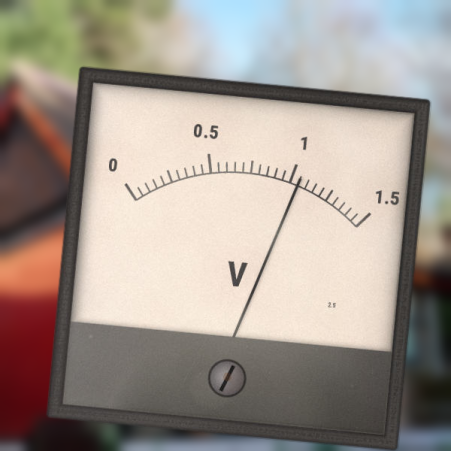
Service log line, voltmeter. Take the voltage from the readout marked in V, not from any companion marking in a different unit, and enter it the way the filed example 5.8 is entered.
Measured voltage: 1.05
